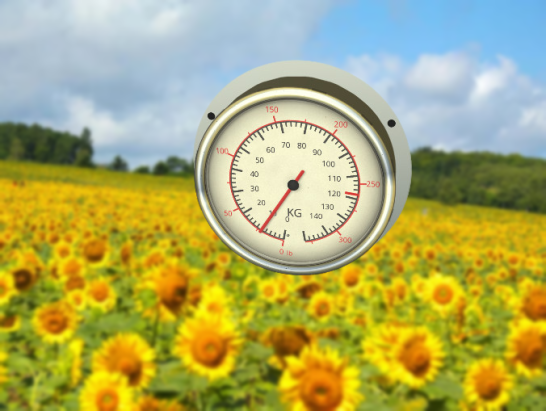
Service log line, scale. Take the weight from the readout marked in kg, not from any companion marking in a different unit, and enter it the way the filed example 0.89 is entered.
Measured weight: 10
